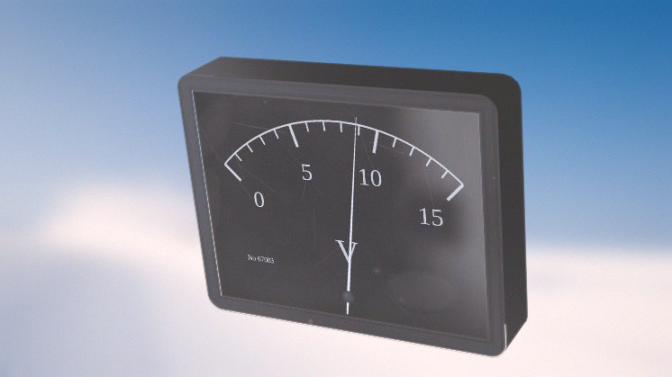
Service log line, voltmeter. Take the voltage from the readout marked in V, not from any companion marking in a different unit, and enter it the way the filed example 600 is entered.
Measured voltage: 9
